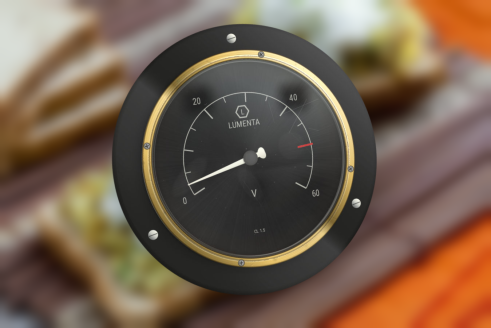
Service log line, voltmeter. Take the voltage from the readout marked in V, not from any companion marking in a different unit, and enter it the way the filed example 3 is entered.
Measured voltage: 2.5
